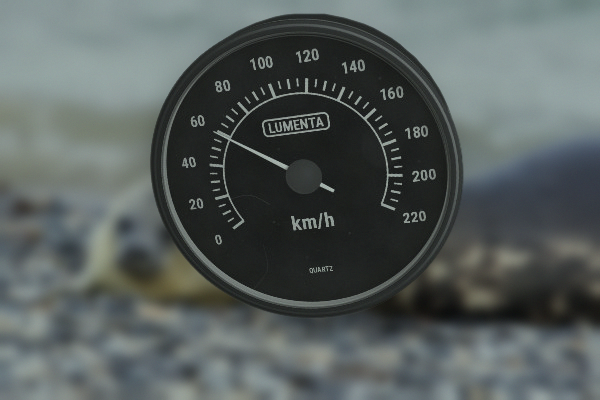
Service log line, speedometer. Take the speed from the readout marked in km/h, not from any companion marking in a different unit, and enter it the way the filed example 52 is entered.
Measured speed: 60
